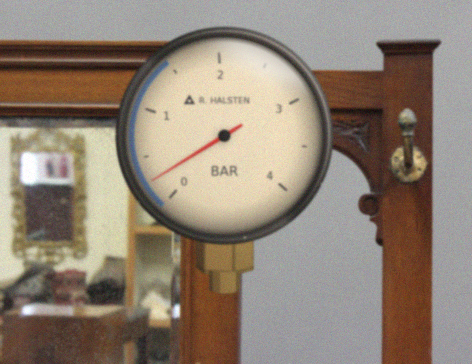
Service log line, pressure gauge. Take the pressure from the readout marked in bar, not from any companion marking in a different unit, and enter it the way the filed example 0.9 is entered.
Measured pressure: 0.25
